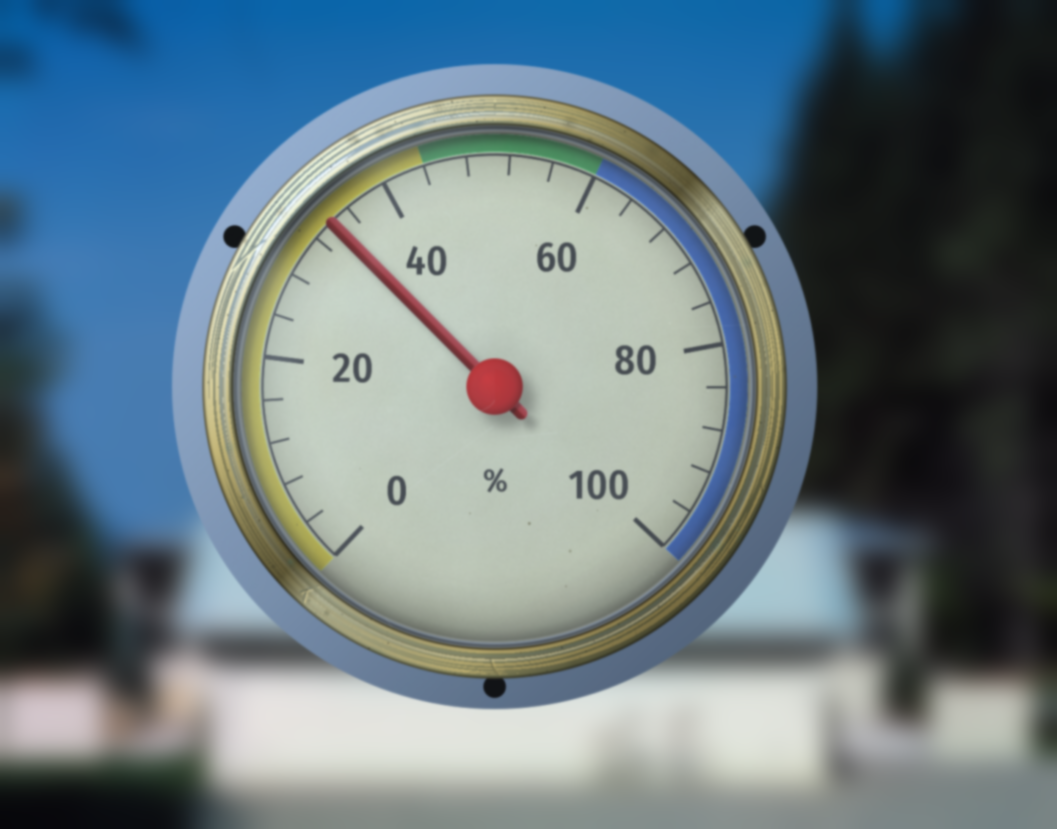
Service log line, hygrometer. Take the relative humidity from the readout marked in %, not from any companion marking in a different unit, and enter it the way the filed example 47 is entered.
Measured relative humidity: 34
